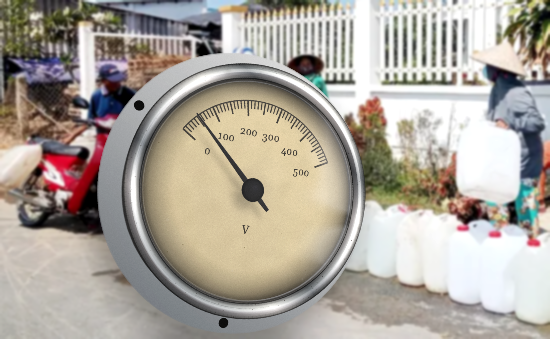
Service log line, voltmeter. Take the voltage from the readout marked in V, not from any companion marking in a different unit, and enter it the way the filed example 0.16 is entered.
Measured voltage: 50
